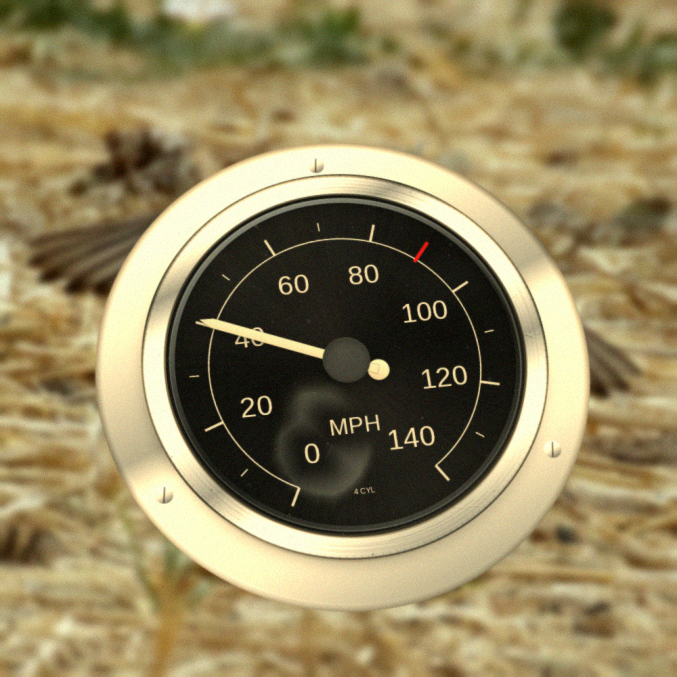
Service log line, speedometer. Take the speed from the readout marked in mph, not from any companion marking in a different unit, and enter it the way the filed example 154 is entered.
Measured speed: 40
